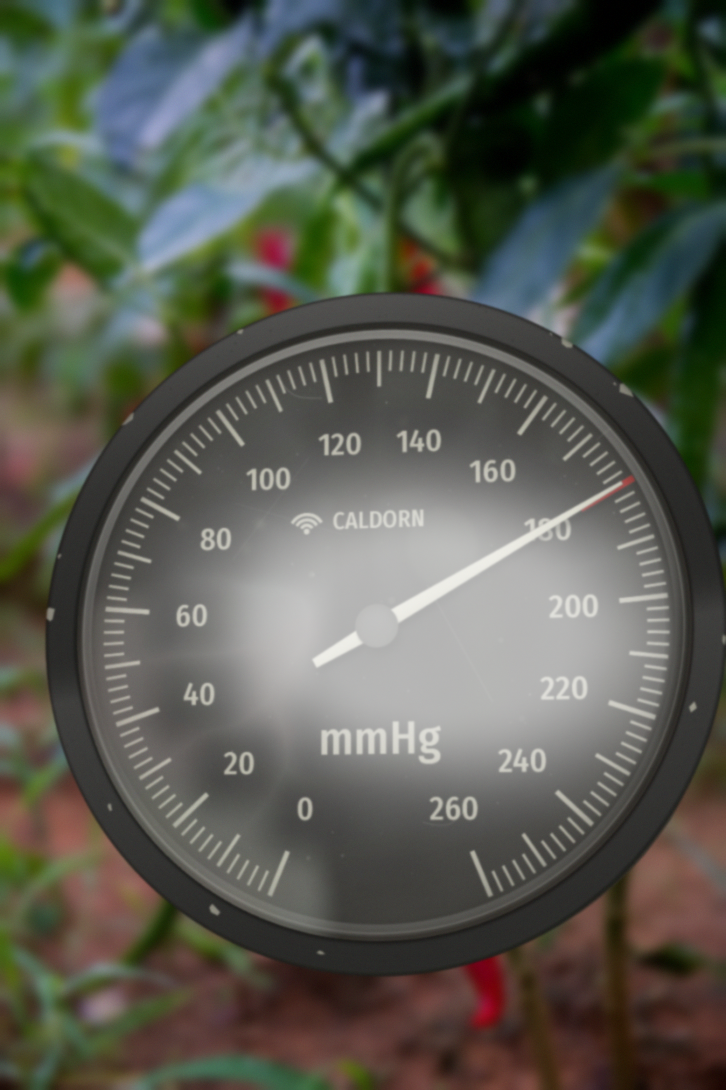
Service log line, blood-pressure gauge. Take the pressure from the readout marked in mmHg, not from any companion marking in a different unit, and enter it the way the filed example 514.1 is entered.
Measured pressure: 180
